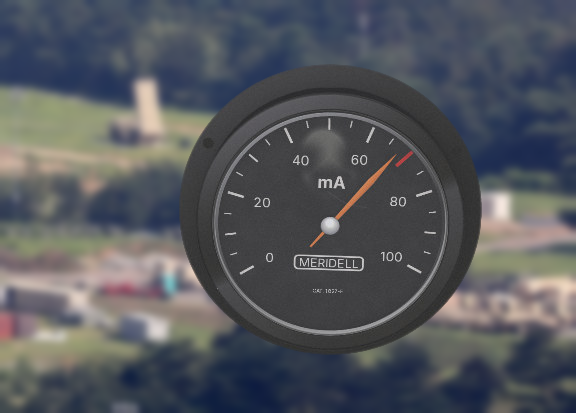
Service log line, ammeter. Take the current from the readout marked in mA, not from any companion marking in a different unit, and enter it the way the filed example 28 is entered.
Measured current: 67.5
